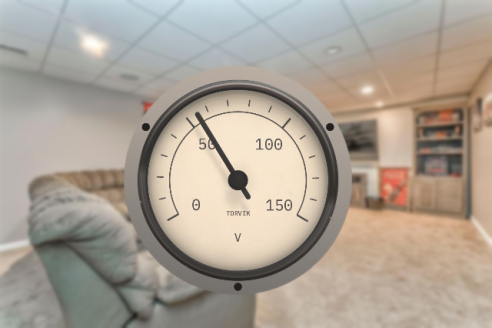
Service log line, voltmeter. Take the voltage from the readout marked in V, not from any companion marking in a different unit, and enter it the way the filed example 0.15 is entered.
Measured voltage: 55
